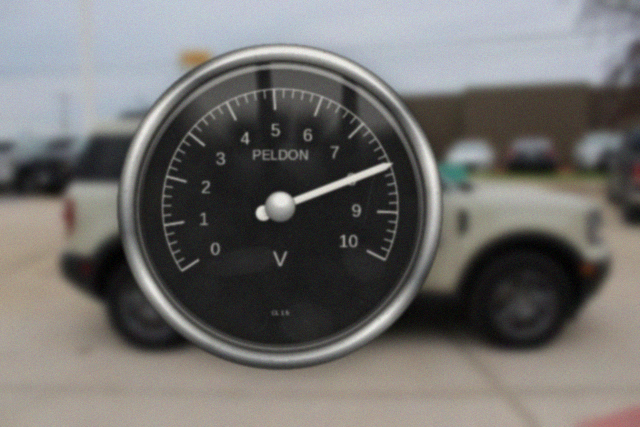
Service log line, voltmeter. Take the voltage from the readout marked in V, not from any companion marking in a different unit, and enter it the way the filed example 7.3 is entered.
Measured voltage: 8
